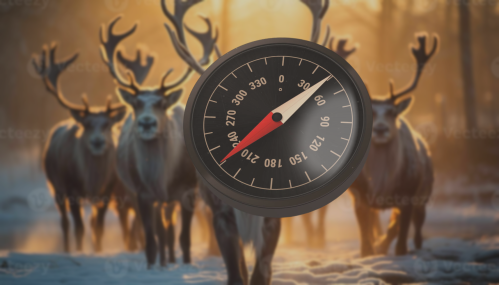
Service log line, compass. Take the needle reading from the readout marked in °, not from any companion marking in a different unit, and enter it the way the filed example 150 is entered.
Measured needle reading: 225
